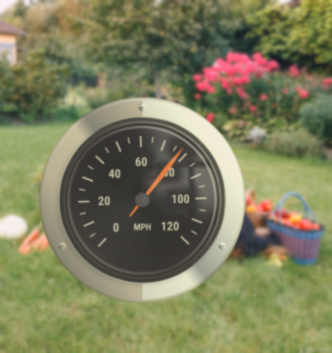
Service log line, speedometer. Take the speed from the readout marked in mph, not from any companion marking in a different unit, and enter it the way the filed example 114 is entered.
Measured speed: 77.5
